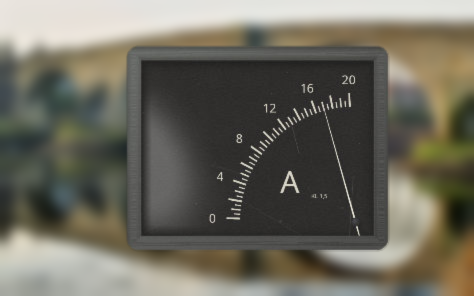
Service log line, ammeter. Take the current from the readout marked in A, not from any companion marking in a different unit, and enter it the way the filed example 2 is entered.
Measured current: 17
